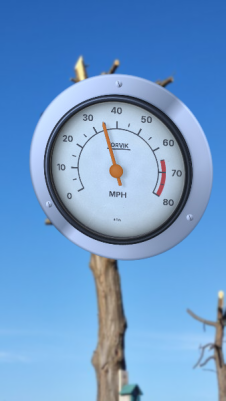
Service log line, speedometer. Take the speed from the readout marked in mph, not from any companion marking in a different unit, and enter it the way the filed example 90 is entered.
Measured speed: 35
